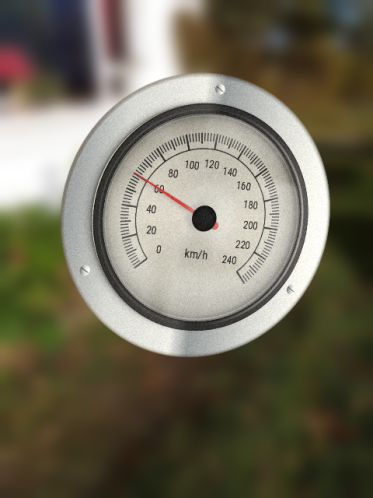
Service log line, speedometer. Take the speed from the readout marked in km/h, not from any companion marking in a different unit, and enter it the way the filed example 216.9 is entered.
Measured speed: 60
